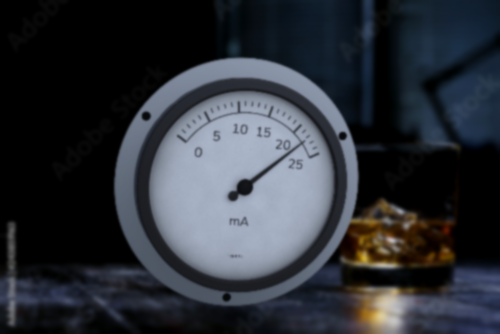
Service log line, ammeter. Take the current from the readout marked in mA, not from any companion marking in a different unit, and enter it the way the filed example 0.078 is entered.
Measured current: 22
